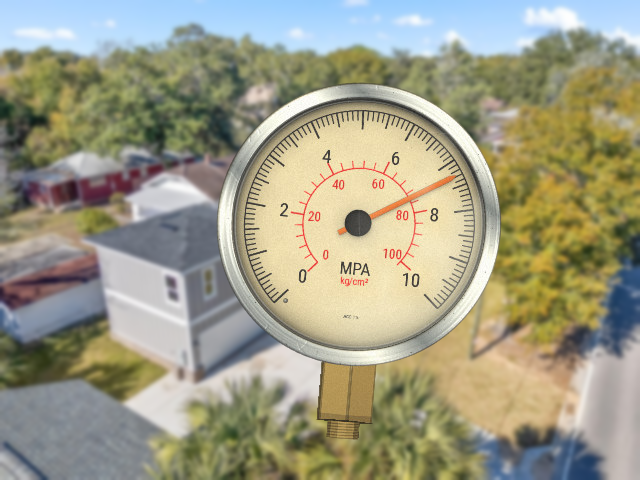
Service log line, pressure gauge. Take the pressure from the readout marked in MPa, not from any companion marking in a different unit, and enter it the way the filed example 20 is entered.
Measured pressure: 7.3
